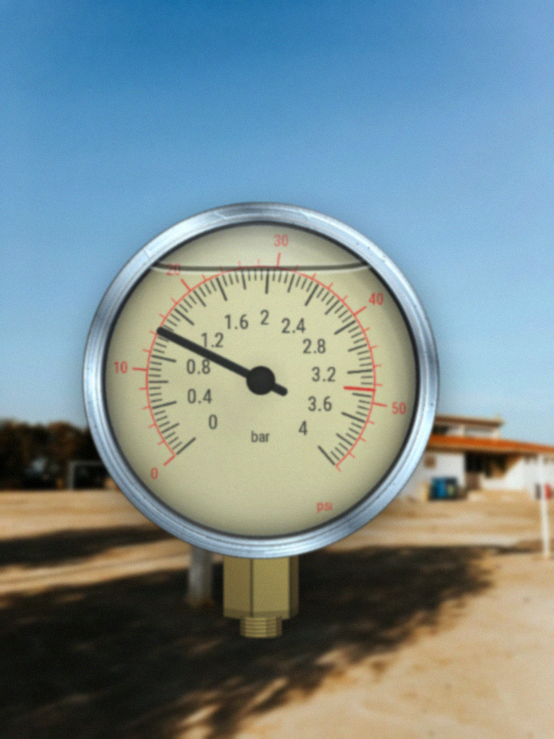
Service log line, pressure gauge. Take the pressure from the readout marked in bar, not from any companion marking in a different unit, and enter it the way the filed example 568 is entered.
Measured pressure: 1
